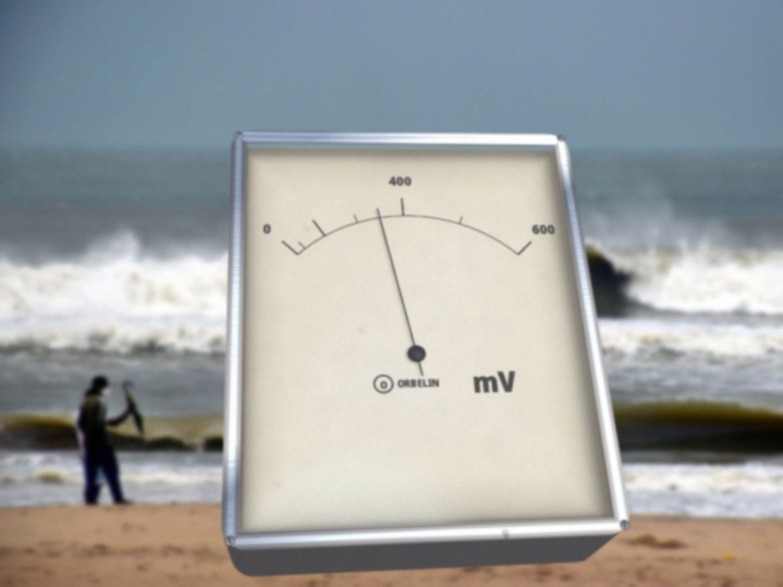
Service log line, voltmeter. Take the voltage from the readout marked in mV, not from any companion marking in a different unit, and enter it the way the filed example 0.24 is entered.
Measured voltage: 350
